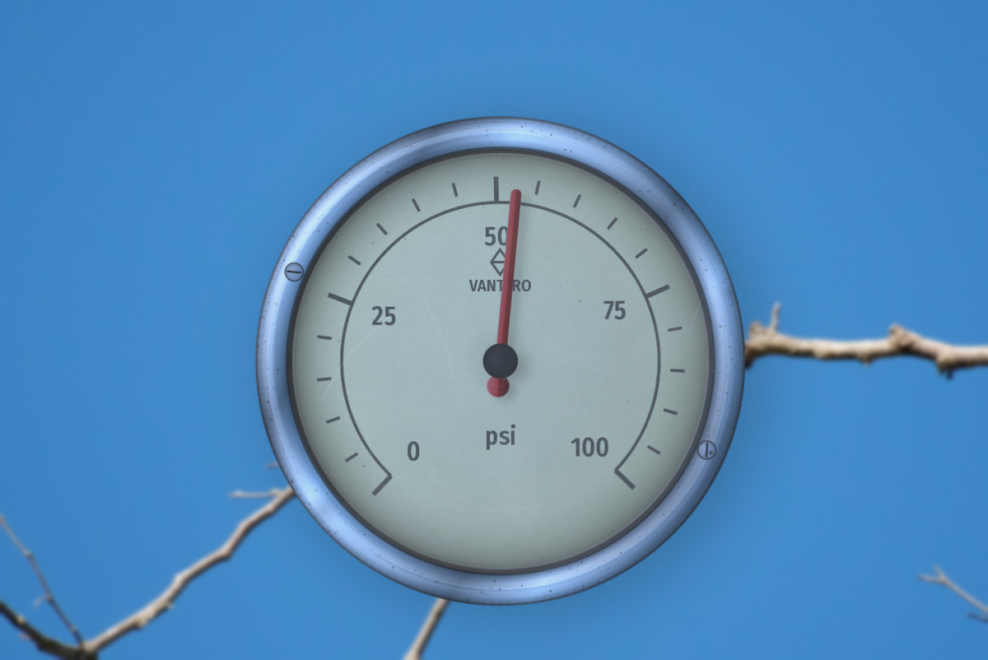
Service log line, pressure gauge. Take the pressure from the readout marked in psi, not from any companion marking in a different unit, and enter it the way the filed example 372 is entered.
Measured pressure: 52.5
